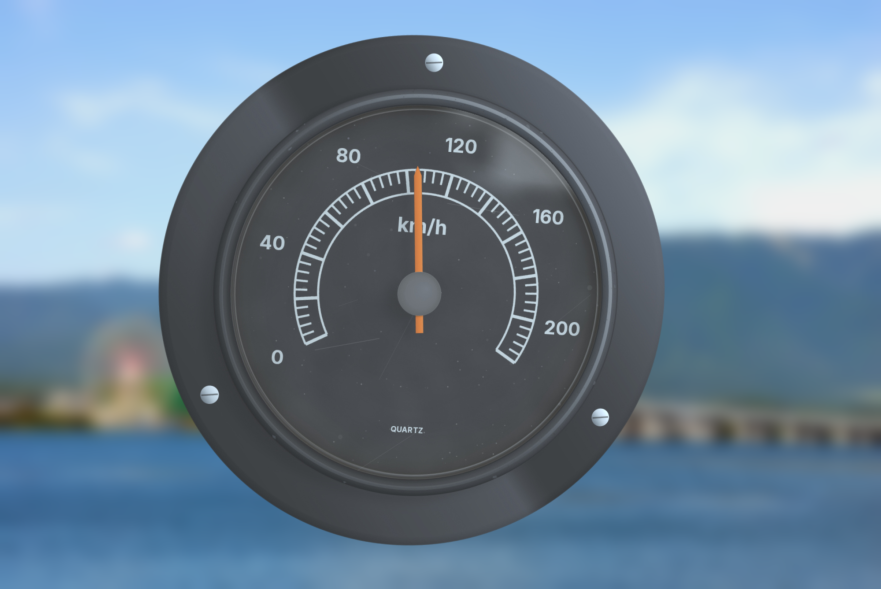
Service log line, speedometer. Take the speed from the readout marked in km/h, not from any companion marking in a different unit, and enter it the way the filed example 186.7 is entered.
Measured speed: 104
